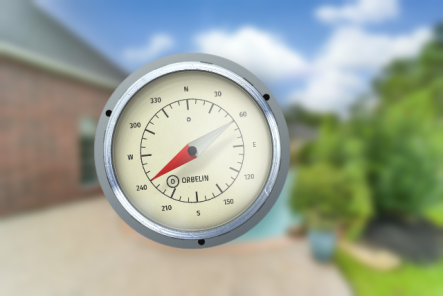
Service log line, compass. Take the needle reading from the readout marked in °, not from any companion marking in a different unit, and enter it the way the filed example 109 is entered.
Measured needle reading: 240
